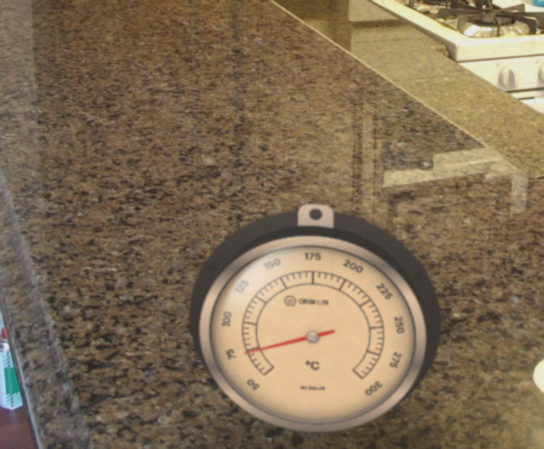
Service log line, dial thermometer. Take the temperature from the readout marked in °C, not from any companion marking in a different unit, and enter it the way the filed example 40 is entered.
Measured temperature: 75
